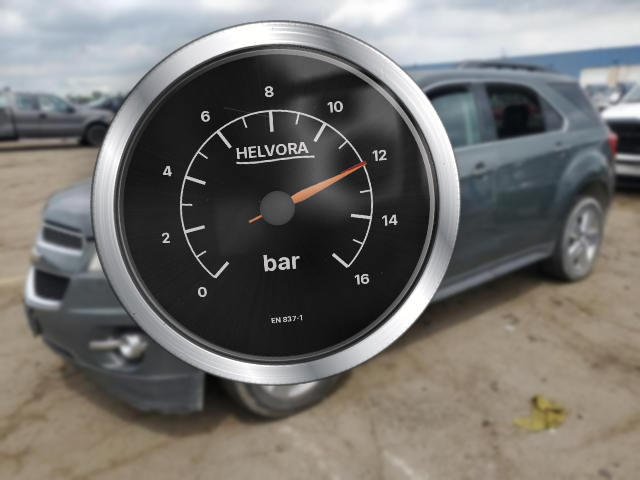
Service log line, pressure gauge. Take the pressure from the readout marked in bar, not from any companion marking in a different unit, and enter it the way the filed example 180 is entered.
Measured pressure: 12
